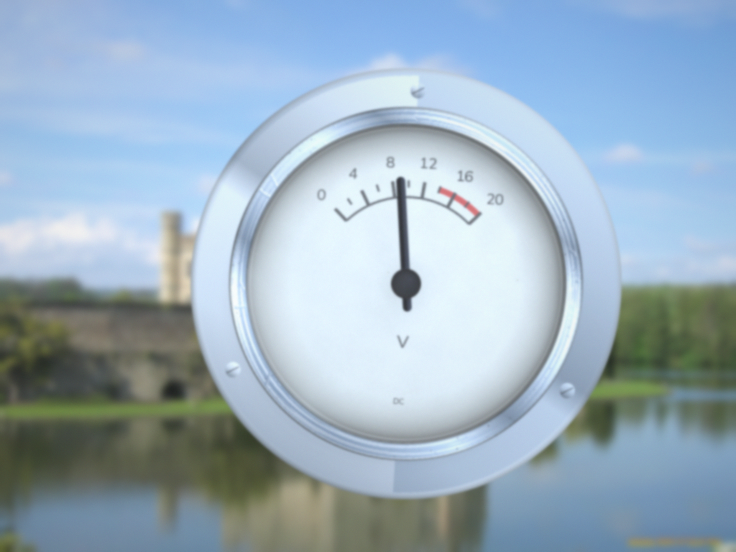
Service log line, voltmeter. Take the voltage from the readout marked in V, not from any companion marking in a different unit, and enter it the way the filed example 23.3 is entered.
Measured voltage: 9
